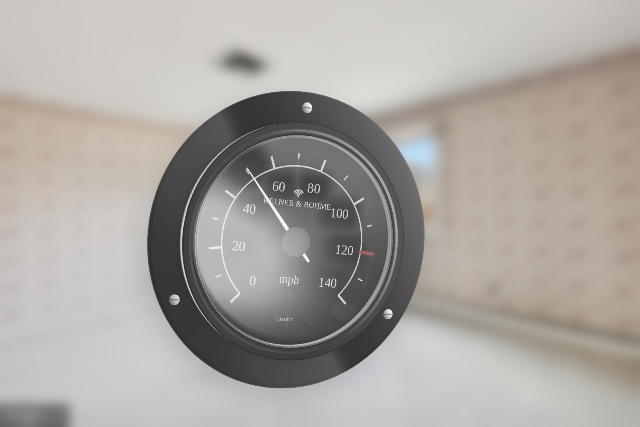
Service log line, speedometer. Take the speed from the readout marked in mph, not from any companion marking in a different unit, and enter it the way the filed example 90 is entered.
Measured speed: 50
